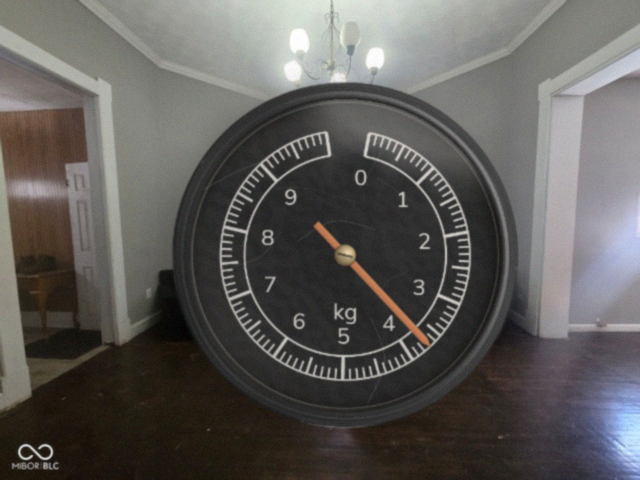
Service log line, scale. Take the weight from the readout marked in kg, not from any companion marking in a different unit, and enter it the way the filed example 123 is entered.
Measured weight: 3.7
